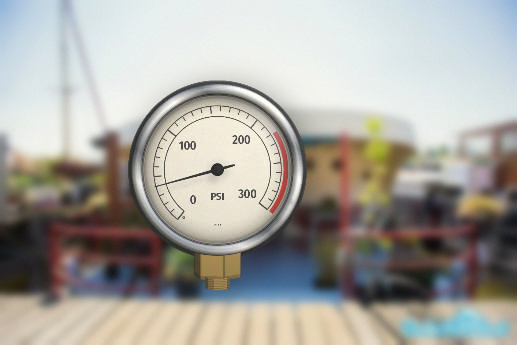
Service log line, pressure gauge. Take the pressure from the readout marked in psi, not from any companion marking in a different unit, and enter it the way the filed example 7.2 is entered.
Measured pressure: 40
